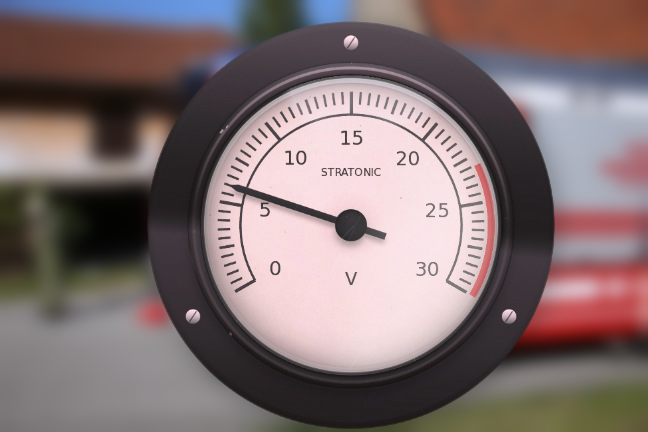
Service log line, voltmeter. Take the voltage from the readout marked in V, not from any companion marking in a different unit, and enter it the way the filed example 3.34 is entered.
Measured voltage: 6
